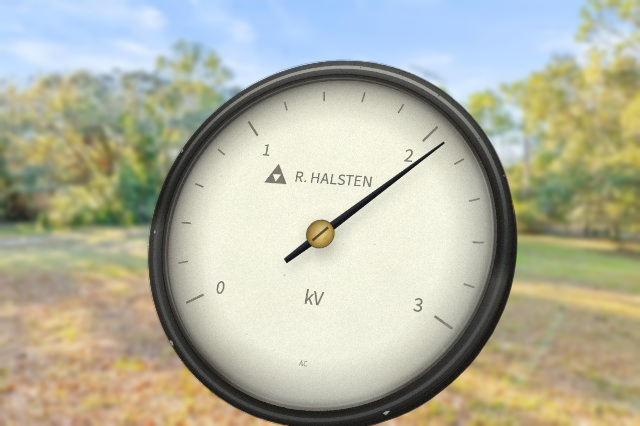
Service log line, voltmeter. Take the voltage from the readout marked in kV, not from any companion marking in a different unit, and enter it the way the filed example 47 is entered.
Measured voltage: 2.1
